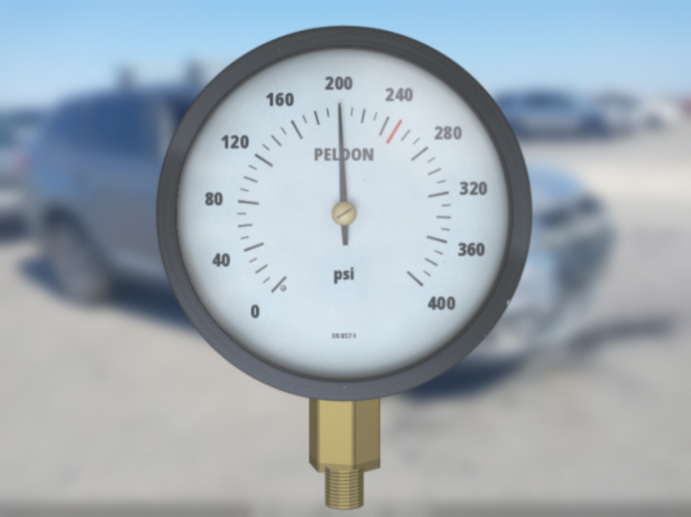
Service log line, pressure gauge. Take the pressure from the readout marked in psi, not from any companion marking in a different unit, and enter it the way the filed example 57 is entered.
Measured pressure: 200
